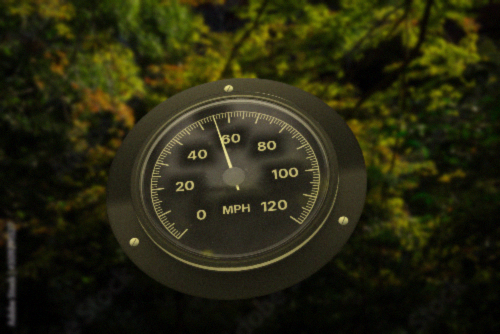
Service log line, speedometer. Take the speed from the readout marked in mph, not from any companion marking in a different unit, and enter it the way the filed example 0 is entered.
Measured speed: 55
